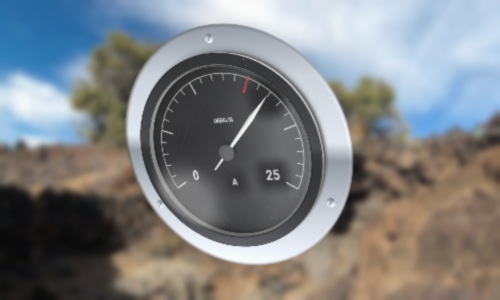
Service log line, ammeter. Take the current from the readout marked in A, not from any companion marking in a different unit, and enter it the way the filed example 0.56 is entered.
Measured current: 17
